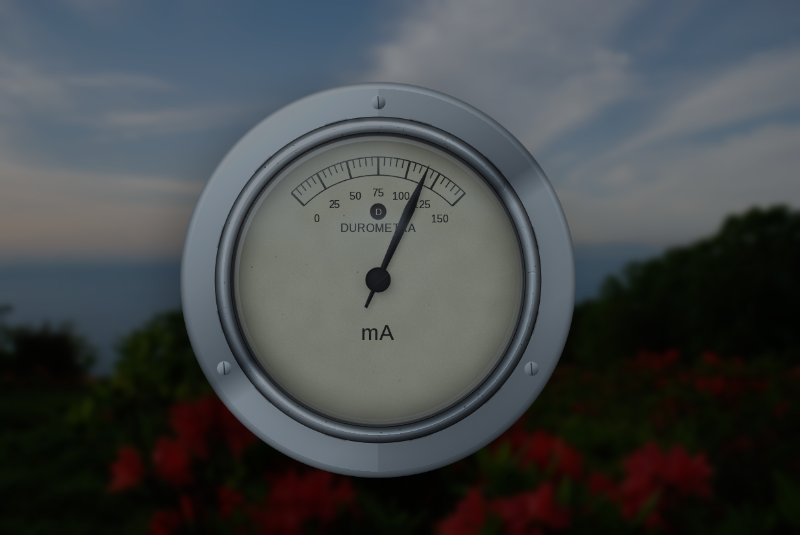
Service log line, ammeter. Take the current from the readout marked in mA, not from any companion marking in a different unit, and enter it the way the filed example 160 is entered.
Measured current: 115
